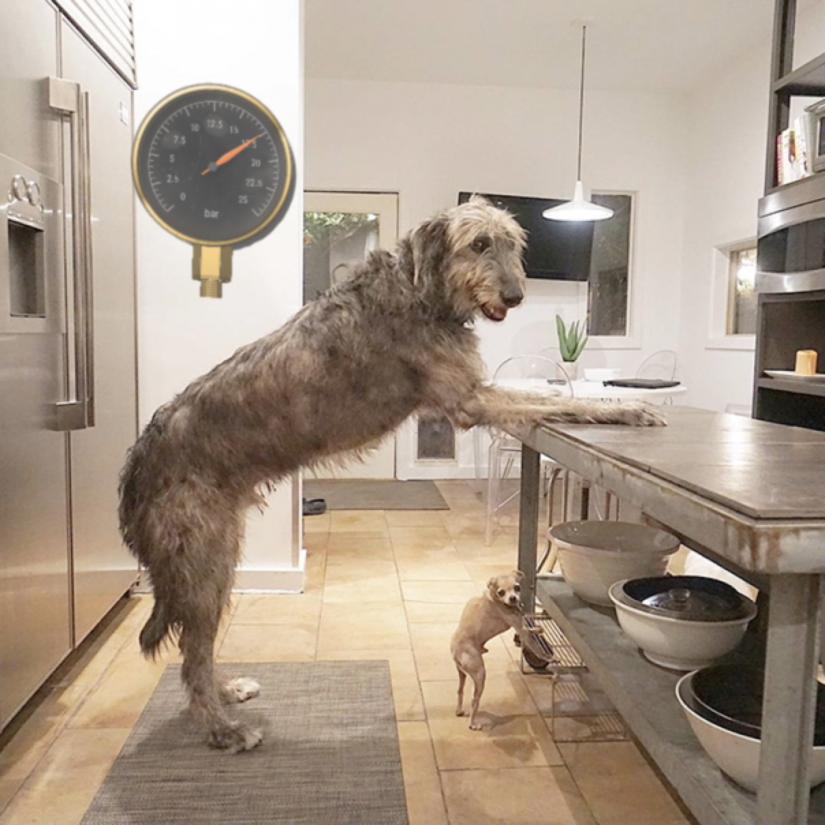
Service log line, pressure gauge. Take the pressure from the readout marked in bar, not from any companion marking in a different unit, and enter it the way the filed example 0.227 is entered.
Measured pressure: 17.5
